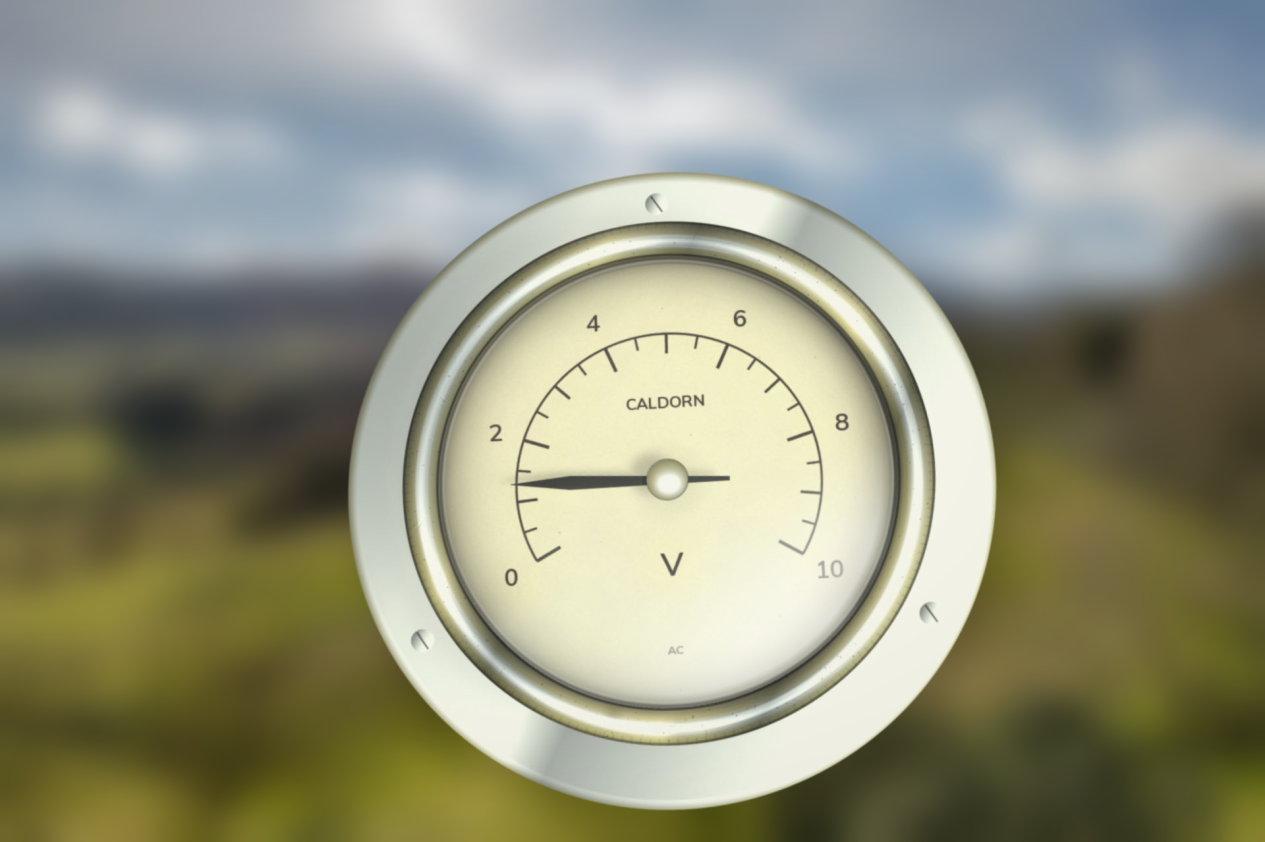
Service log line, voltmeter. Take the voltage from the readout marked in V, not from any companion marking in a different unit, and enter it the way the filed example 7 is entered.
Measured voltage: 1.25
